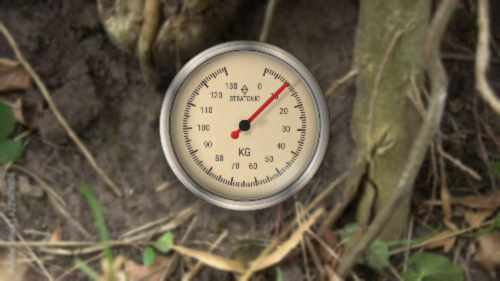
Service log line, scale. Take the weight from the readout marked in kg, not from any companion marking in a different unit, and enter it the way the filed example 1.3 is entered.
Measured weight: 10
